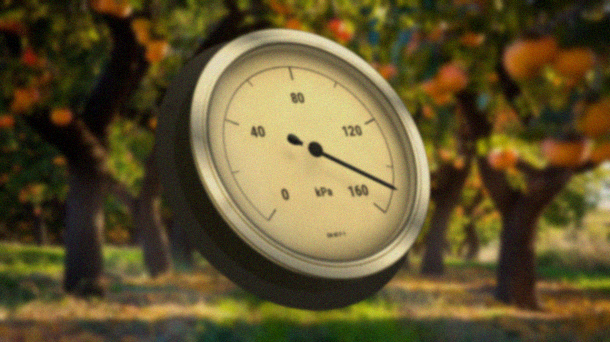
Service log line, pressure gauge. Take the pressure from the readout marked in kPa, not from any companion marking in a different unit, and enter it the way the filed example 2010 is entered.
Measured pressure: 150
